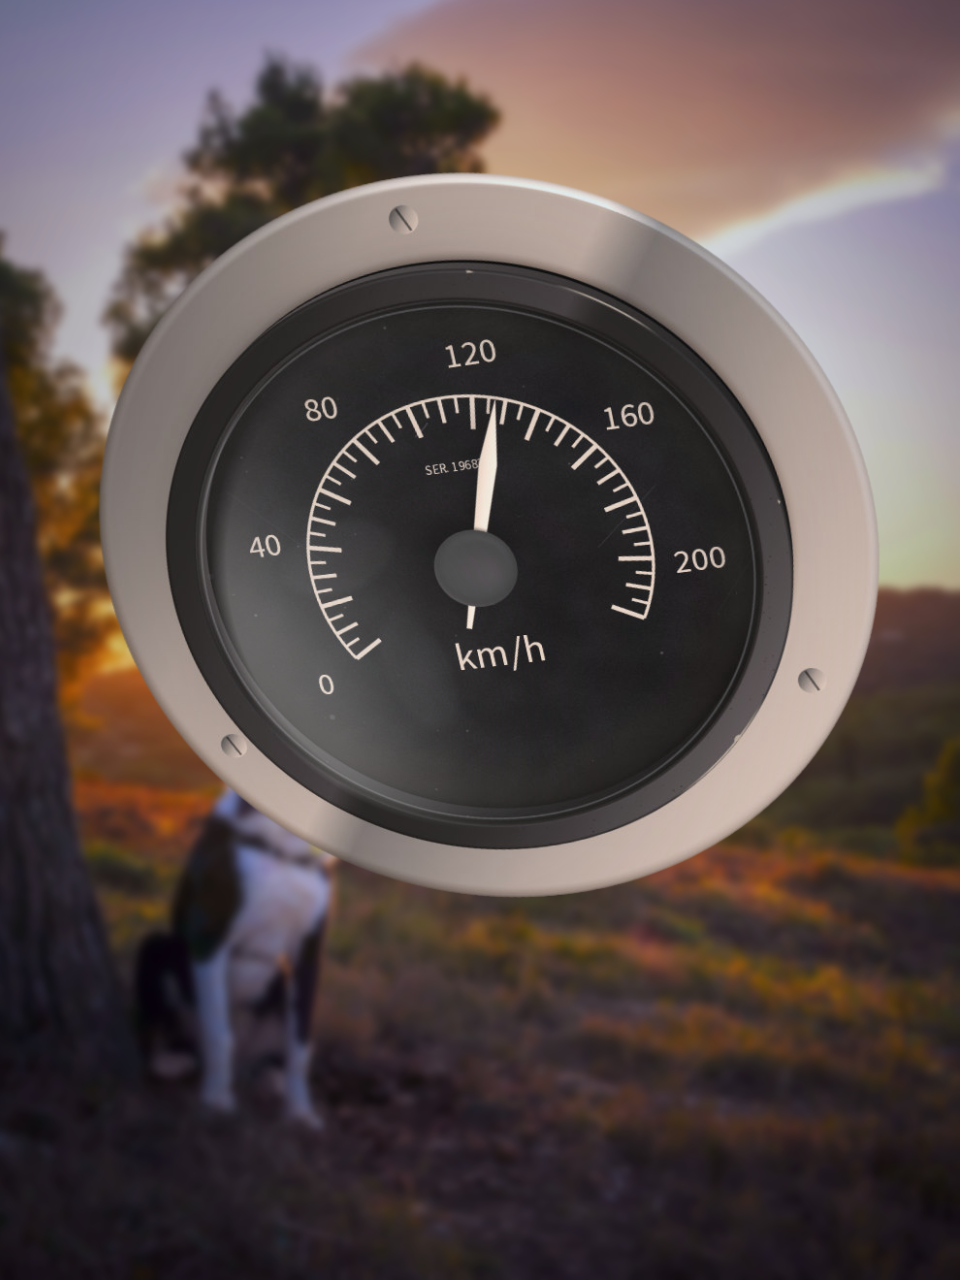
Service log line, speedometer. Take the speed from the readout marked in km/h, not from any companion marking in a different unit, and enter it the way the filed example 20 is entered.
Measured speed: 127.5
